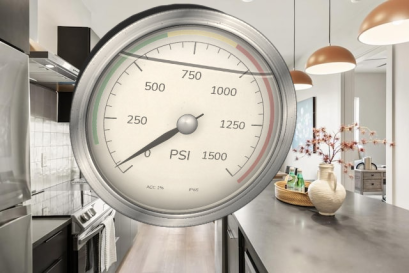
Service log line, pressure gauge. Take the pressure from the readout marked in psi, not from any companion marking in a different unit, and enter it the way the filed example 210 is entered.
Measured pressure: 50
